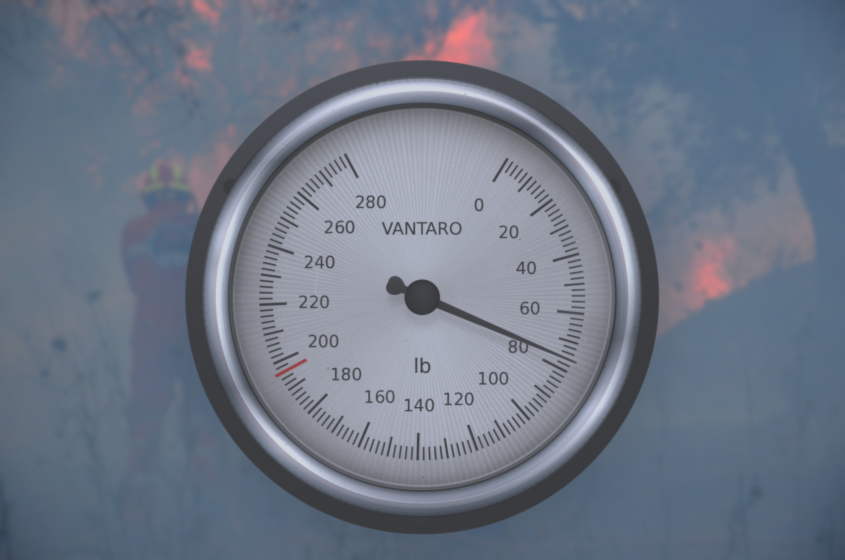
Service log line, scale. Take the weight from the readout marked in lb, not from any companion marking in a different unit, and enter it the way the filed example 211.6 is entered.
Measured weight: 76
